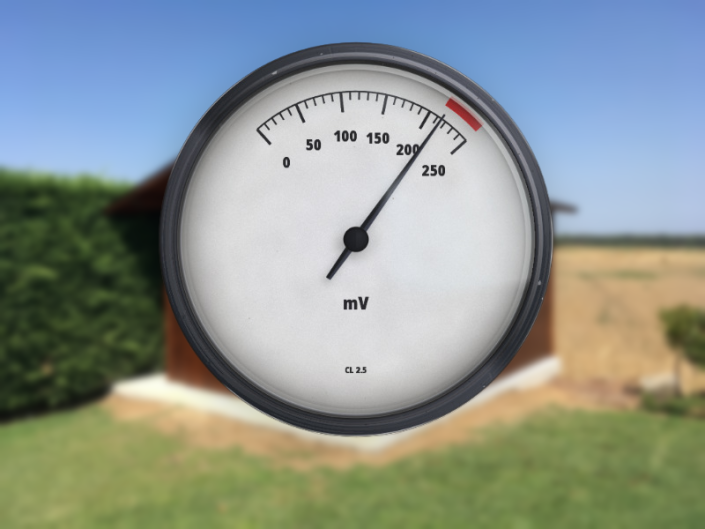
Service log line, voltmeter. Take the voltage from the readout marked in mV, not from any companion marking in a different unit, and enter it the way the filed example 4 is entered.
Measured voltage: 215
